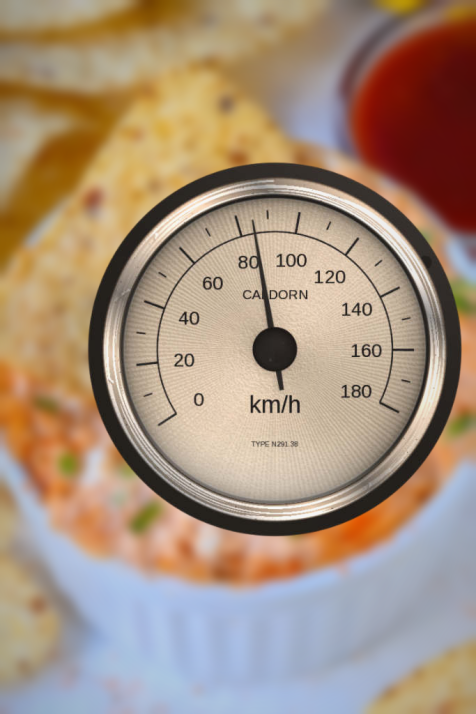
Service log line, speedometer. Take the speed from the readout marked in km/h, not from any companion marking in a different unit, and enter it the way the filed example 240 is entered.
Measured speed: 85
